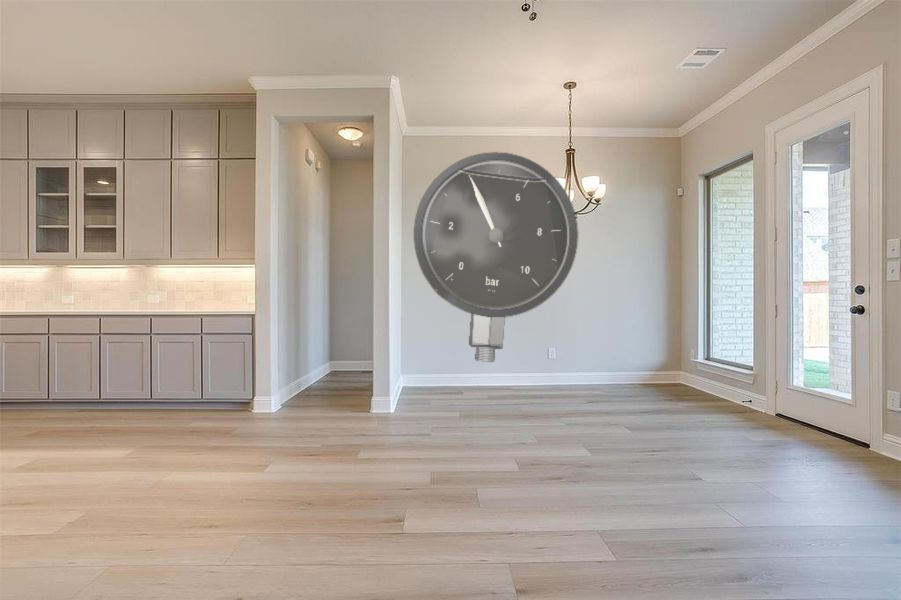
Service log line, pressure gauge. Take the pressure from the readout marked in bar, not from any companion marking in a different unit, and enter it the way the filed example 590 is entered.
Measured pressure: 4
